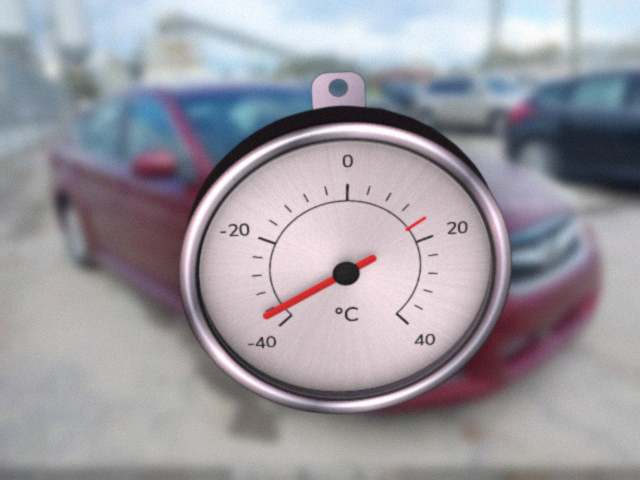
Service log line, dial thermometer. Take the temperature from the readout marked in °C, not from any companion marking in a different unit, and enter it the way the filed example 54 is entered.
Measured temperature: -36
